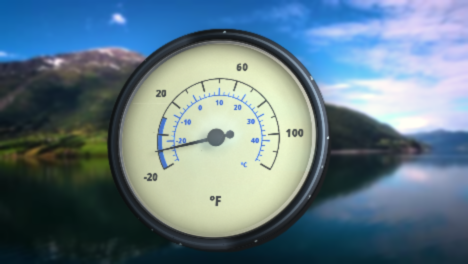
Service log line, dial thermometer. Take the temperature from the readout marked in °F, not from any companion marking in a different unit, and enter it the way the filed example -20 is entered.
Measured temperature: -10
